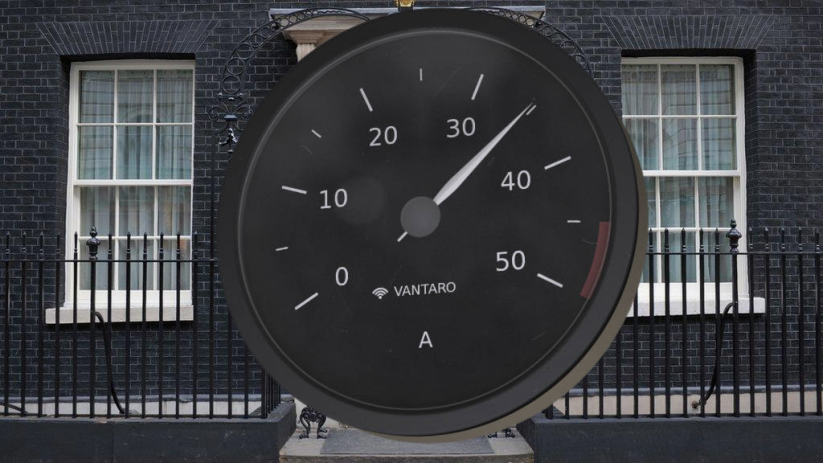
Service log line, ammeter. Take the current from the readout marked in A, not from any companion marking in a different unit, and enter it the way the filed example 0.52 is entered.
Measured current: 35
